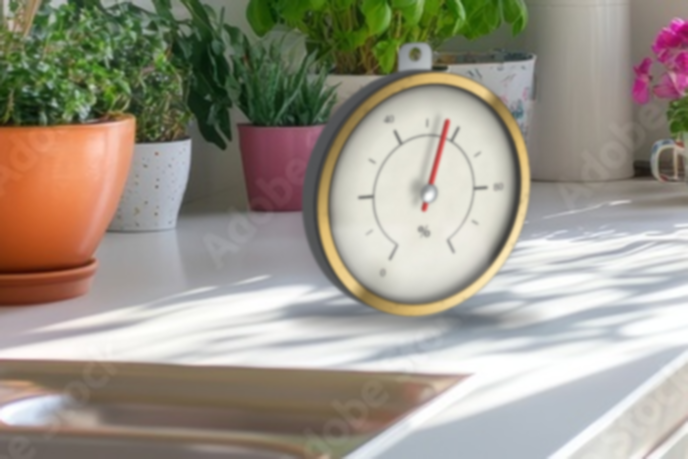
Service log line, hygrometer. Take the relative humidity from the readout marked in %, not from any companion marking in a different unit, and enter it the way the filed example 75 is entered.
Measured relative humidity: 55
